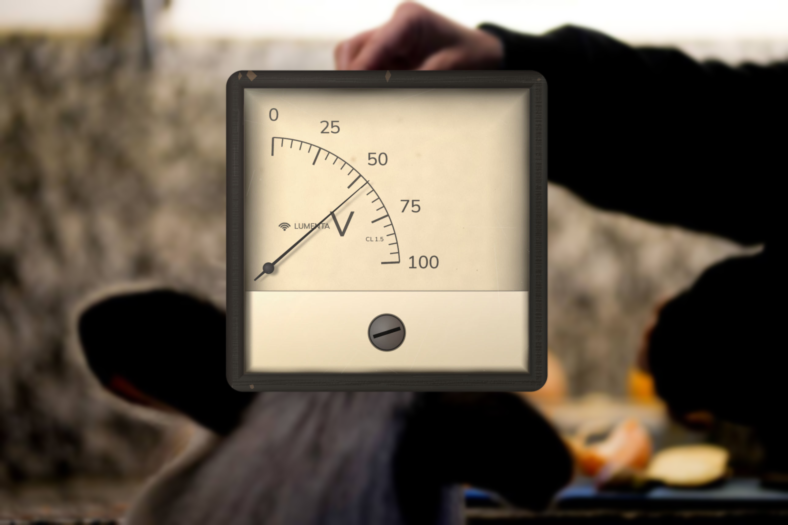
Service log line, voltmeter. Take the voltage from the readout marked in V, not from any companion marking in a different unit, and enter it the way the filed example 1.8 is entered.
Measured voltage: 55
